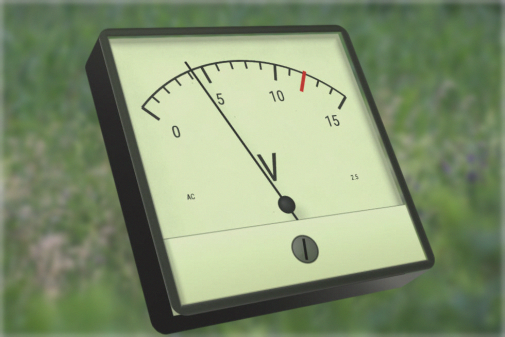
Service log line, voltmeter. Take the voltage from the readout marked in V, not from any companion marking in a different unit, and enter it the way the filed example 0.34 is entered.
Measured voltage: 4
